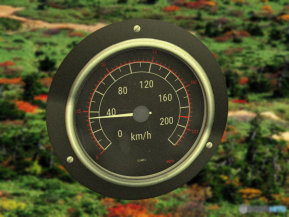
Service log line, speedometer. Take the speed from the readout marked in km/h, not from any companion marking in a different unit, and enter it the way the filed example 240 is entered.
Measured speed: 35
